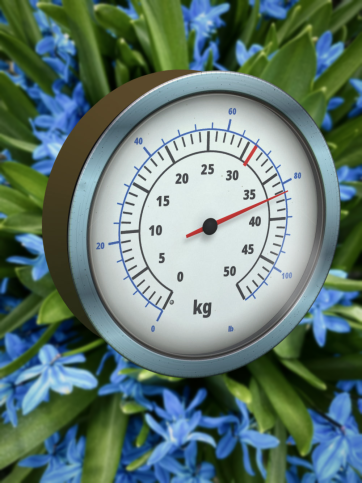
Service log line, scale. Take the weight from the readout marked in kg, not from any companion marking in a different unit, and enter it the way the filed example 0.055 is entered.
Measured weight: 37
